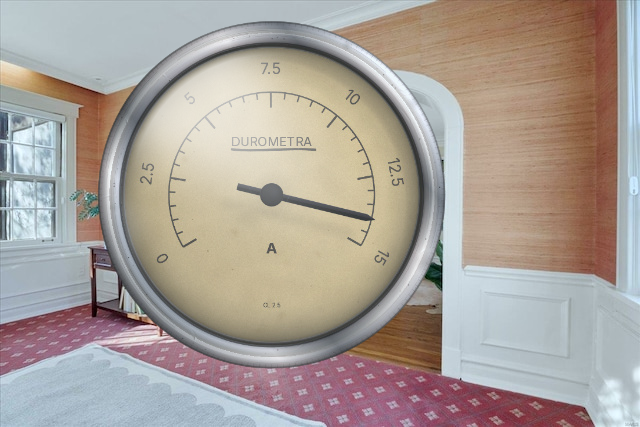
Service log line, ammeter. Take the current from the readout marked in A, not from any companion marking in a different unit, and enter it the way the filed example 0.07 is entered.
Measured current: 14
